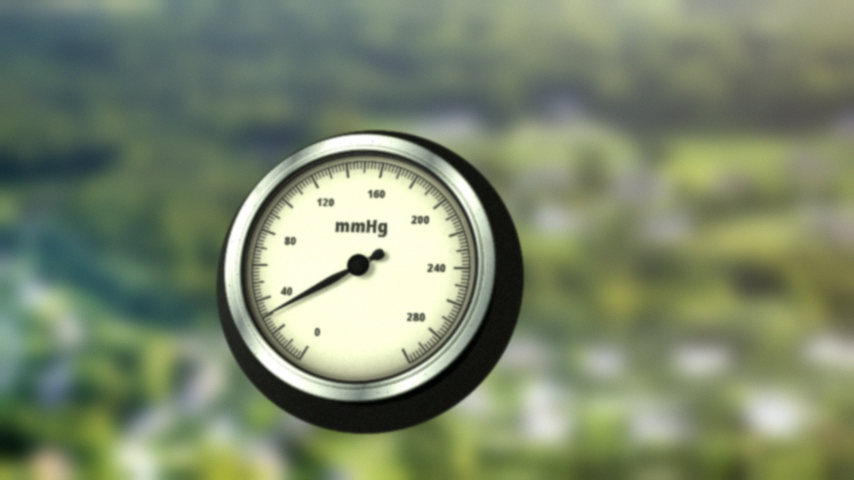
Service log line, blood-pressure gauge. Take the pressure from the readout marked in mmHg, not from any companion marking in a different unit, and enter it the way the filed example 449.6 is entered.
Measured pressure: 30
